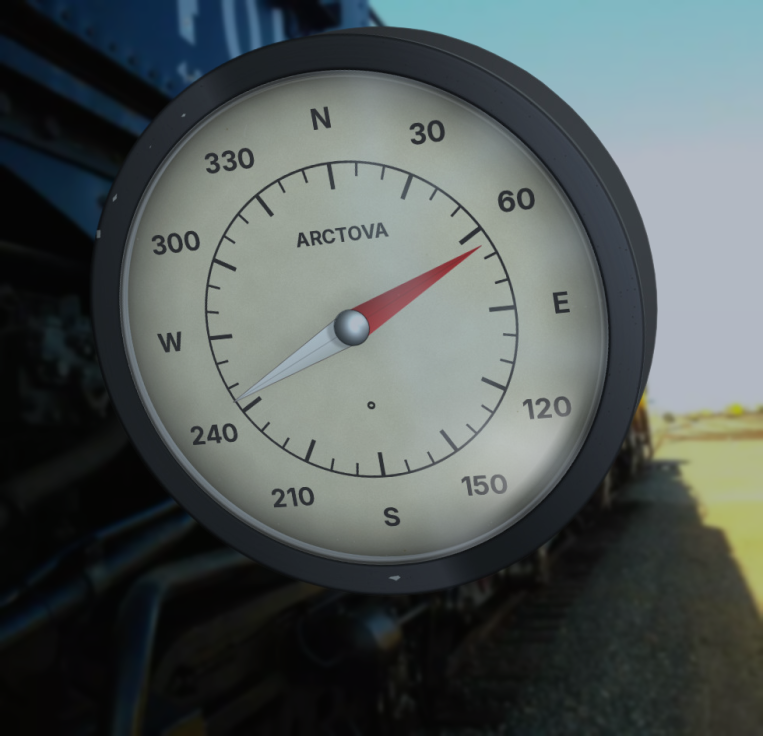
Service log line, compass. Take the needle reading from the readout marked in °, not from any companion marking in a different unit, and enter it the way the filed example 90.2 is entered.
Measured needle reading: 65
